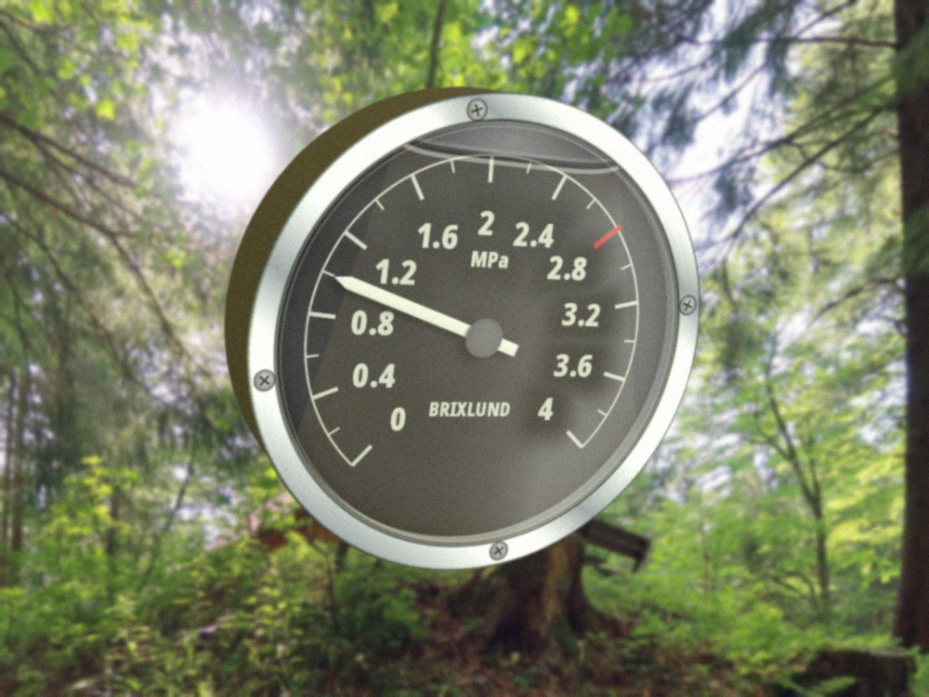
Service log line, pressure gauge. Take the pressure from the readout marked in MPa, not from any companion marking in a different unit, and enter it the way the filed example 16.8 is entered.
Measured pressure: 1
